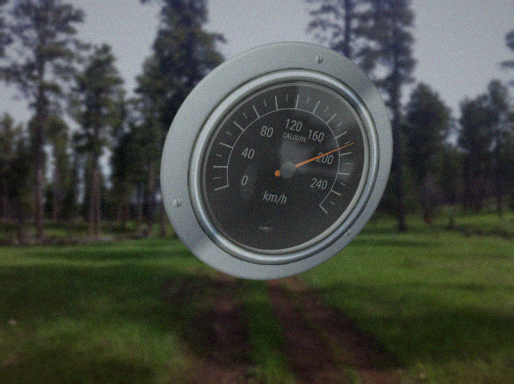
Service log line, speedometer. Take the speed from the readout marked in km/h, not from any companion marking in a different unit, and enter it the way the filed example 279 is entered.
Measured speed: 190
